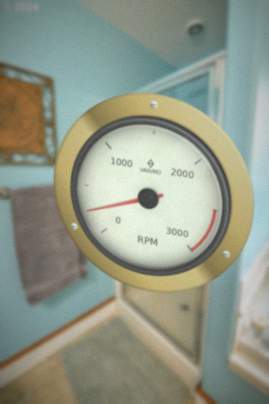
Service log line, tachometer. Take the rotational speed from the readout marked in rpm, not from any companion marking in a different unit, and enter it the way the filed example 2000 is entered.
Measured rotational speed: 250
